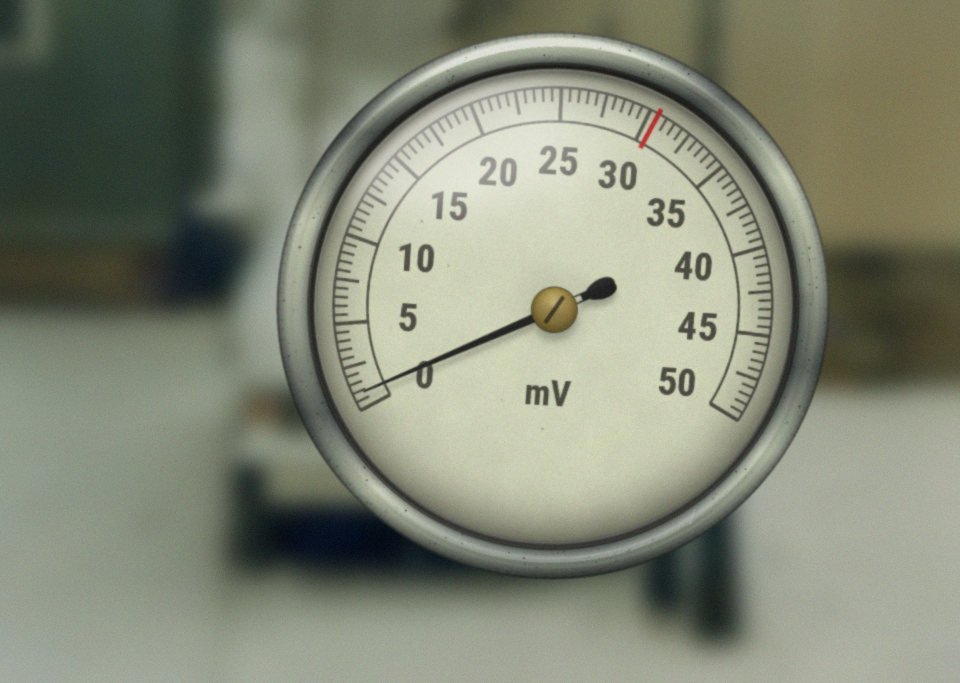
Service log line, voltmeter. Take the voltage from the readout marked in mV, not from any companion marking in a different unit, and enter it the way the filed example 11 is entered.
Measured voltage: 1
